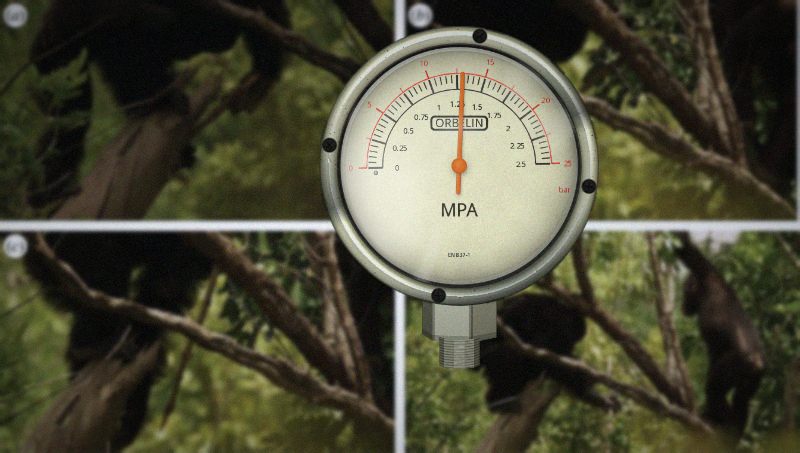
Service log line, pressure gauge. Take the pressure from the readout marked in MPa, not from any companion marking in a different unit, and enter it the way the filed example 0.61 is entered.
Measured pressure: 1.3
